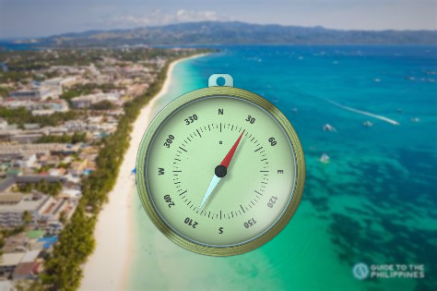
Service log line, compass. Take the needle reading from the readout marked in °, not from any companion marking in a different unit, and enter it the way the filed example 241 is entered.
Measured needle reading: 30
